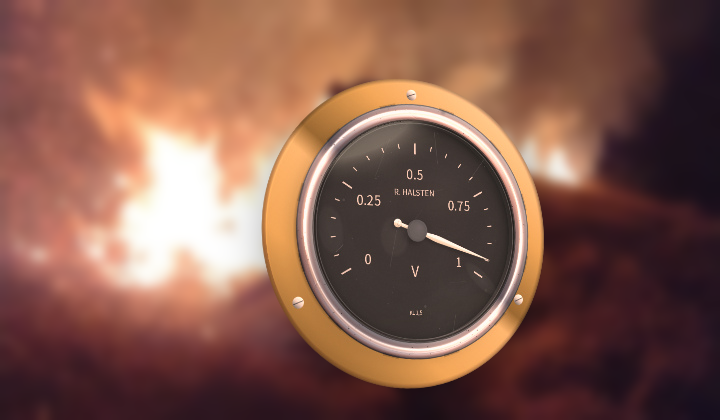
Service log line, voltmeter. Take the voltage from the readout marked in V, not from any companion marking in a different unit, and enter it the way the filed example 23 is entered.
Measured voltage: 0.95
